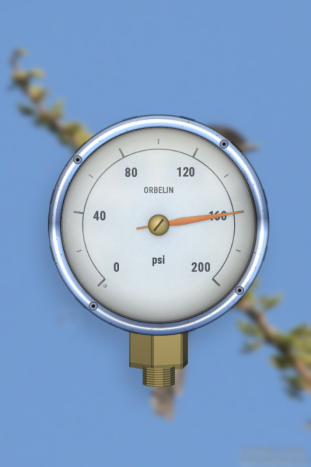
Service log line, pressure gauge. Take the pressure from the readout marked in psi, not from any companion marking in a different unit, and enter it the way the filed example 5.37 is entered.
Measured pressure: 160
